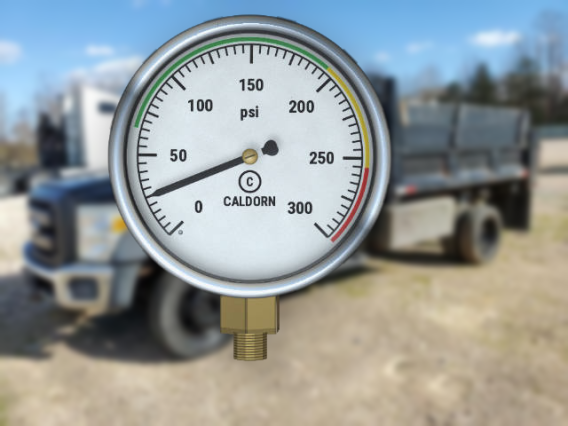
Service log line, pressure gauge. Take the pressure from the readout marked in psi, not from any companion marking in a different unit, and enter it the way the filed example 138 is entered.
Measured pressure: 25
